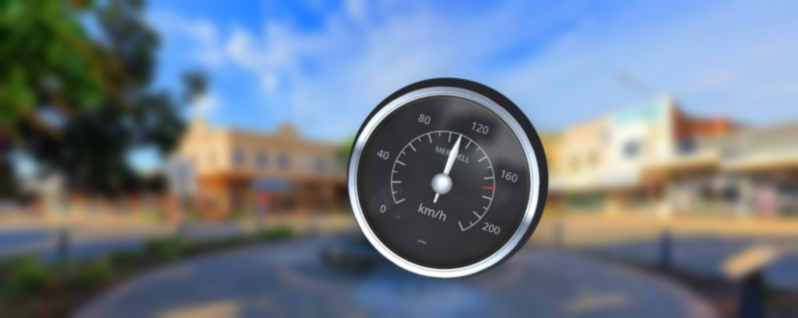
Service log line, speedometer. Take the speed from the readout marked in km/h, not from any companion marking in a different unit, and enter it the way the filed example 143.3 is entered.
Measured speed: 110
